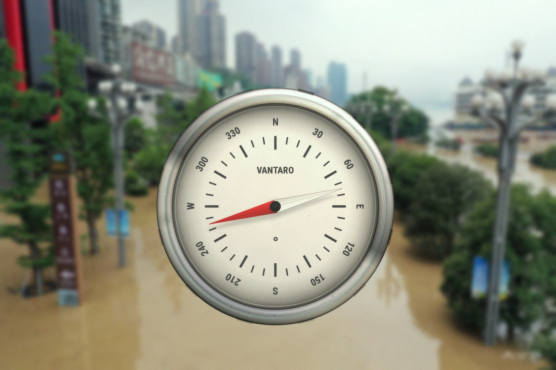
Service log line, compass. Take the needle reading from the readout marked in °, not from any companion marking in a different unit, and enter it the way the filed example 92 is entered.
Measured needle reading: 255
